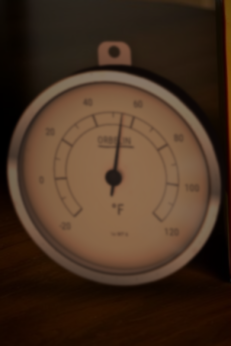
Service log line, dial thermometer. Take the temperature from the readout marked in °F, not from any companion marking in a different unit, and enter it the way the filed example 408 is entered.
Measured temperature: 55
